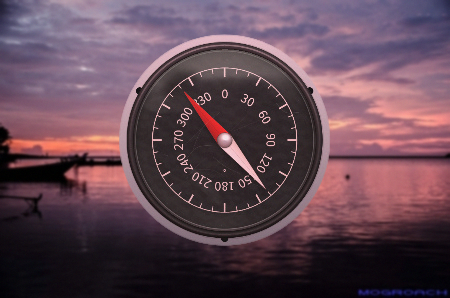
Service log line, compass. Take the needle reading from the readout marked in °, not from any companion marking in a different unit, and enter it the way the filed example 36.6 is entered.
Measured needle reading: 320
